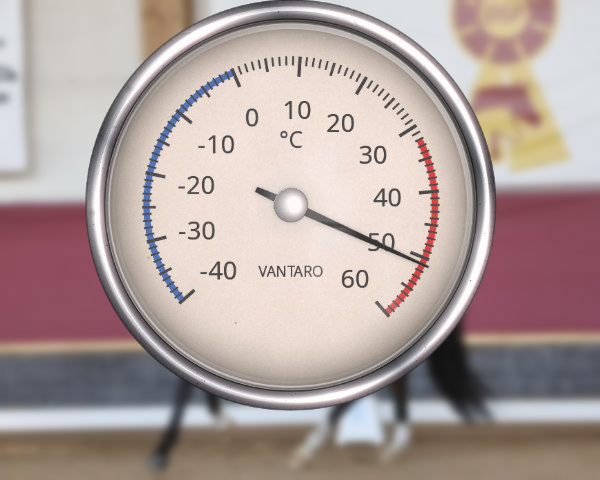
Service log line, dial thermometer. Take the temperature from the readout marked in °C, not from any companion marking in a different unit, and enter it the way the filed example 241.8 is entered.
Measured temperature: 51
